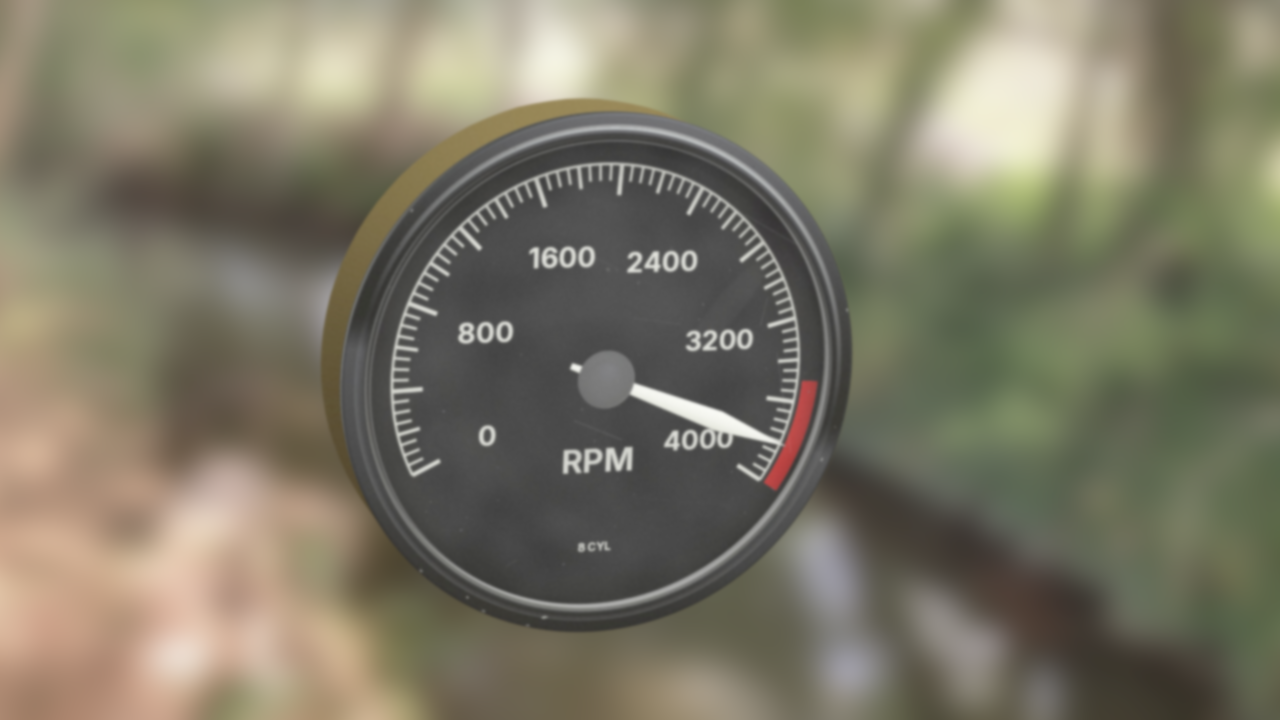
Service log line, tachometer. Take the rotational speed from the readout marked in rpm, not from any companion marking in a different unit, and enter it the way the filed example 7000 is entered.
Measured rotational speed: 3800
